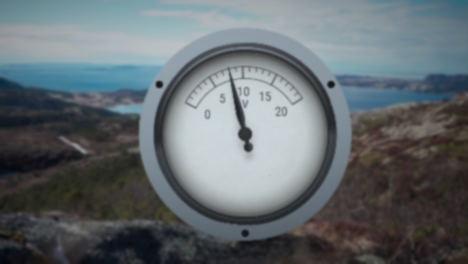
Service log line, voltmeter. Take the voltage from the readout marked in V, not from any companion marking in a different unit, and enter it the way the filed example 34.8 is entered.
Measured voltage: 8
